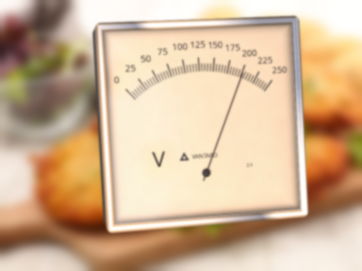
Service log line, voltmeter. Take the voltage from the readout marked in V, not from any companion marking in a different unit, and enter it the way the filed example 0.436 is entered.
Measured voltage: 200
